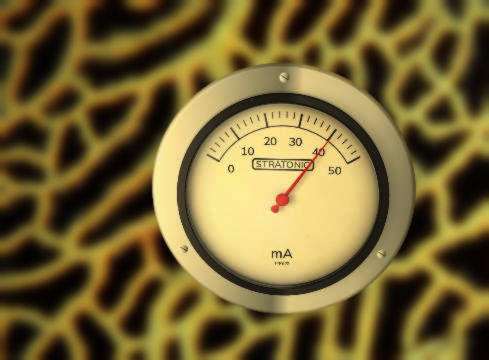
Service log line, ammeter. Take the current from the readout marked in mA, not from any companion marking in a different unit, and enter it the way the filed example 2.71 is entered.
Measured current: 40
